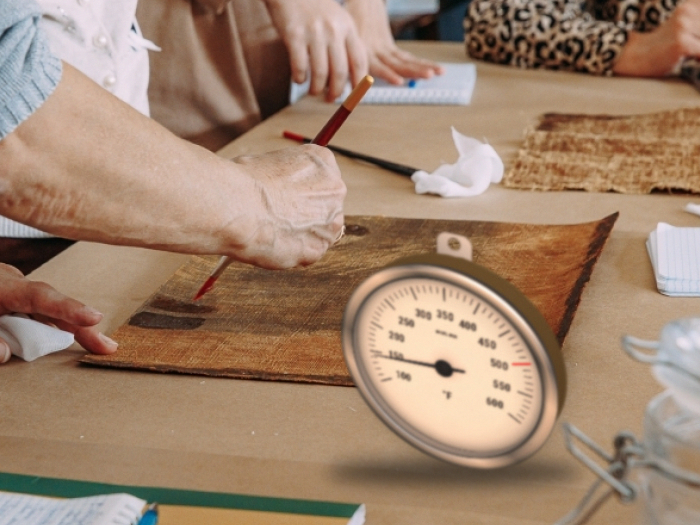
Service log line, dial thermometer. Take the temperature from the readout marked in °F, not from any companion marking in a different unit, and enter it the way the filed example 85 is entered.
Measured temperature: 150
